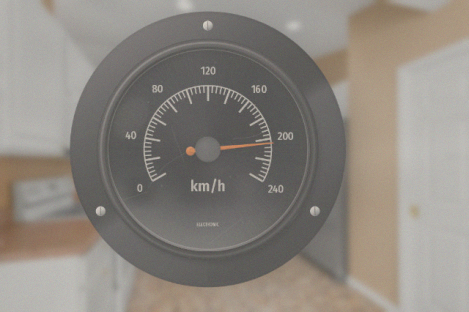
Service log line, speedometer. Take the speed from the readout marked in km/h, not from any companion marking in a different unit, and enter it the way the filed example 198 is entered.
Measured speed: 204
